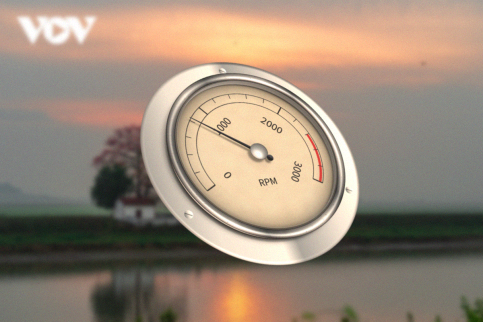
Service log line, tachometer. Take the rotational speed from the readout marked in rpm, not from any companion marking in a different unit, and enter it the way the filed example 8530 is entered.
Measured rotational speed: 800
